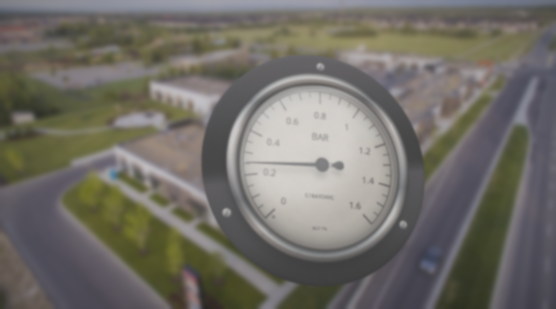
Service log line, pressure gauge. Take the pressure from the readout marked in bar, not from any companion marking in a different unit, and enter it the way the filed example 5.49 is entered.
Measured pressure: 0.25
